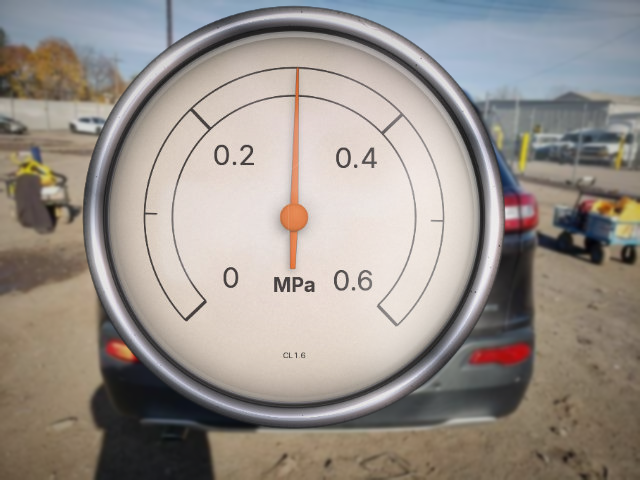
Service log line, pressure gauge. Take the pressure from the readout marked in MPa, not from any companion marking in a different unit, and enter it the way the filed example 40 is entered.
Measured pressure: 0.3
